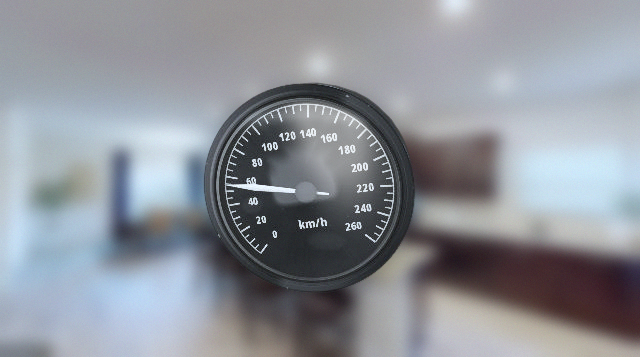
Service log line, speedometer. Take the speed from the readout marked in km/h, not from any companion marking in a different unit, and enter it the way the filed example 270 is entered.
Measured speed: 55
